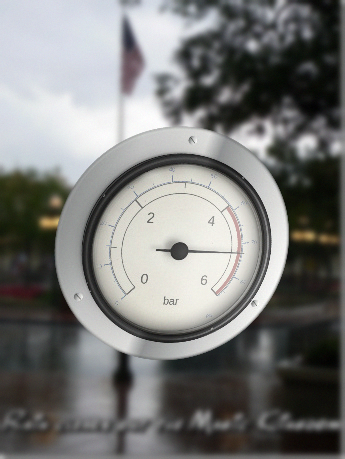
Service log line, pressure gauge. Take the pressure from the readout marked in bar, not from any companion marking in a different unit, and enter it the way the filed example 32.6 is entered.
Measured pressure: 5
